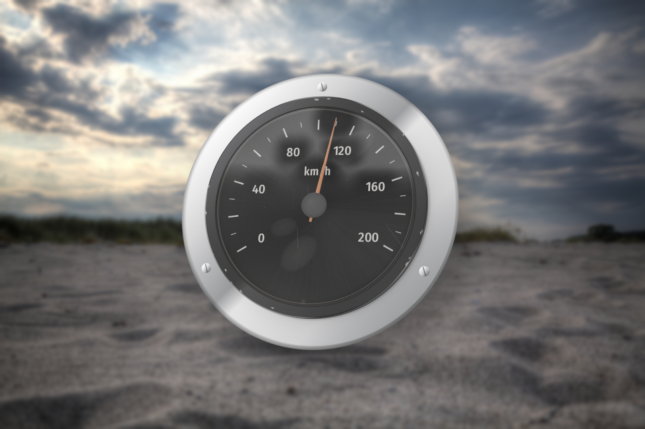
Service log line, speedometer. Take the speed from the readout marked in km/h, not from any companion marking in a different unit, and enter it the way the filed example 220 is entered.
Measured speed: 110
